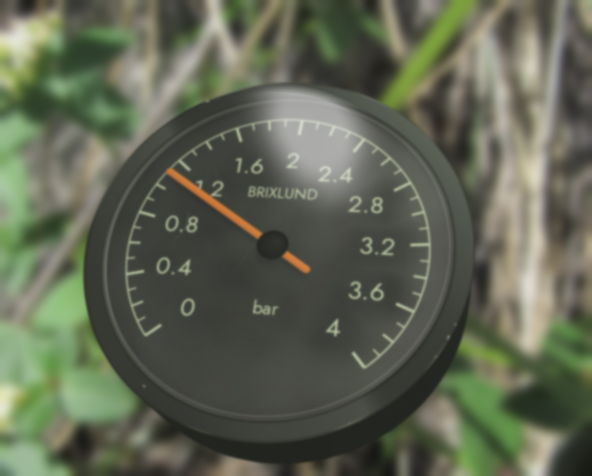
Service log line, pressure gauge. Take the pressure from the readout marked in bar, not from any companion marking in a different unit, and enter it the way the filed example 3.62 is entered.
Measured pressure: 1.1
